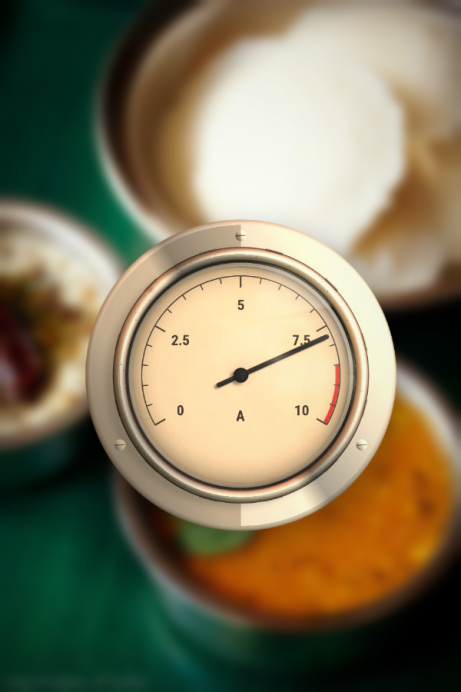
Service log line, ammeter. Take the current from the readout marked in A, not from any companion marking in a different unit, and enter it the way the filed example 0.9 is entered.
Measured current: 7.75
